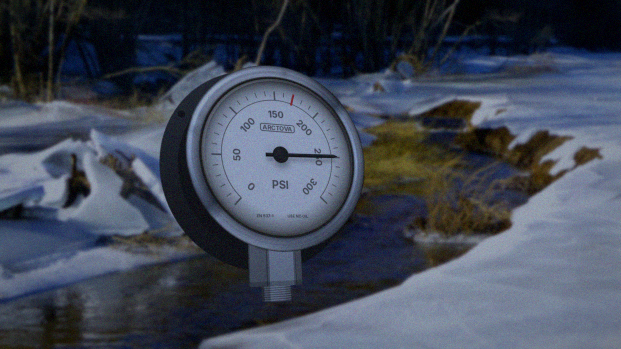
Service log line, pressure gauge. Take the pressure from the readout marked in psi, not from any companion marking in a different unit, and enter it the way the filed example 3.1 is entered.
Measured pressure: 250
